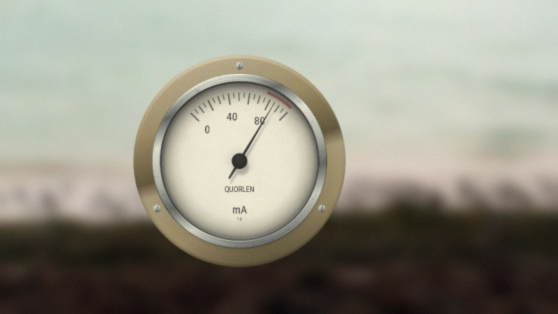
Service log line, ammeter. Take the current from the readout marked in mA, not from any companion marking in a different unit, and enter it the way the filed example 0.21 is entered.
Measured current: 85
